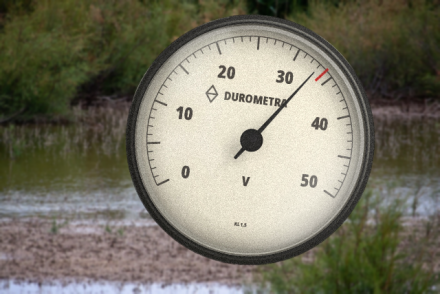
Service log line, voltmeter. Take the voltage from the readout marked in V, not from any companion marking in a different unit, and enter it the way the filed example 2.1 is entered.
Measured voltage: 33
